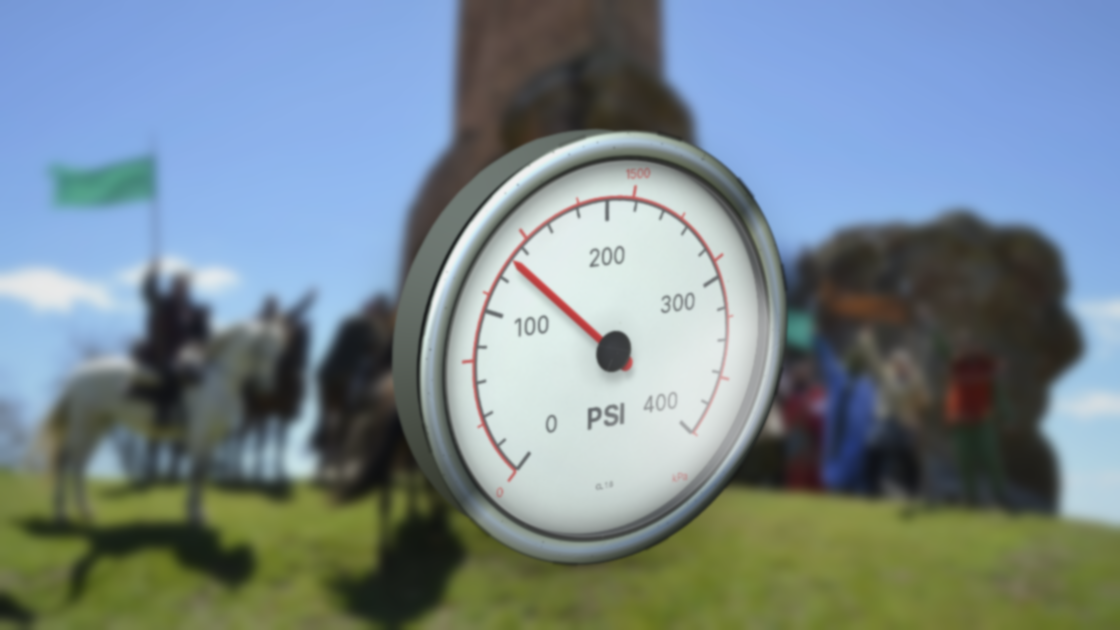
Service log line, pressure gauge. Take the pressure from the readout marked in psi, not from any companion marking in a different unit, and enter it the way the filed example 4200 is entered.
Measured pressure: 130
